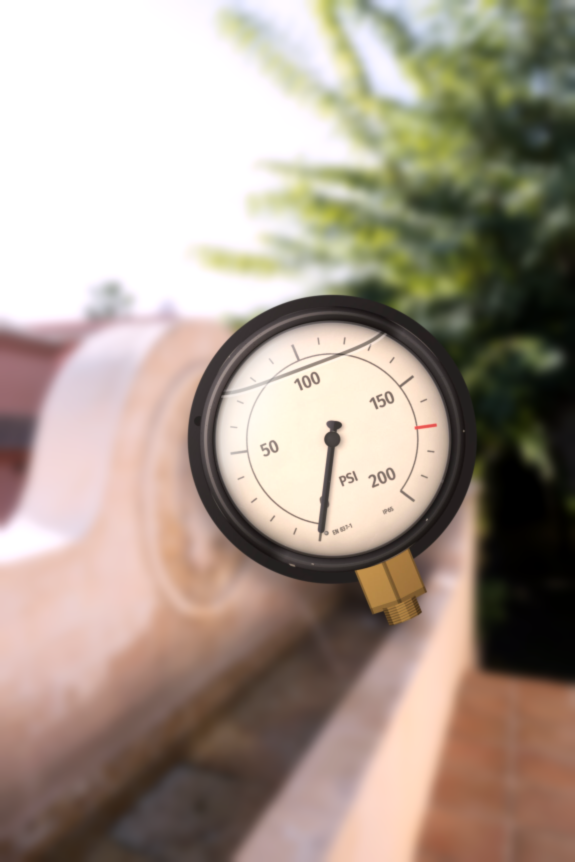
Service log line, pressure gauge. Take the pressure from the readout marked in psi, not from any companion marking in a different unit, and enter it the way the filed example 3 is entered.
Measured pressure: 0
